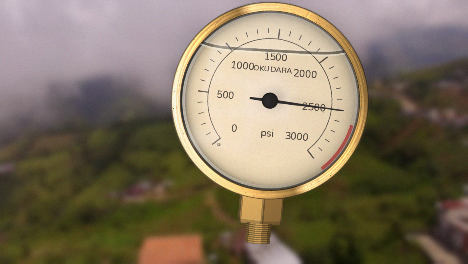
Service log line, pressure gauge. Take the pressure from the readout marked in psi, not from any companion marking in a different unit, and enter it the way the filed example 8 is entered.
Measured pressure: 2500
